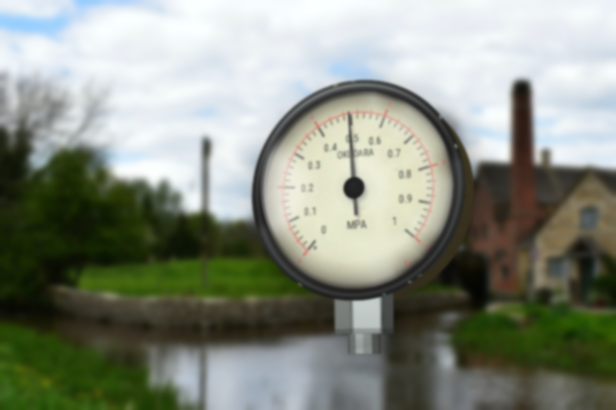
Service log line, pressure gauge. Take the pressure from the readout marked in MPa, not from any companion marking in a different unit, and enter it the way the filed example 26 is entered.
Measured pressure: 0.5
